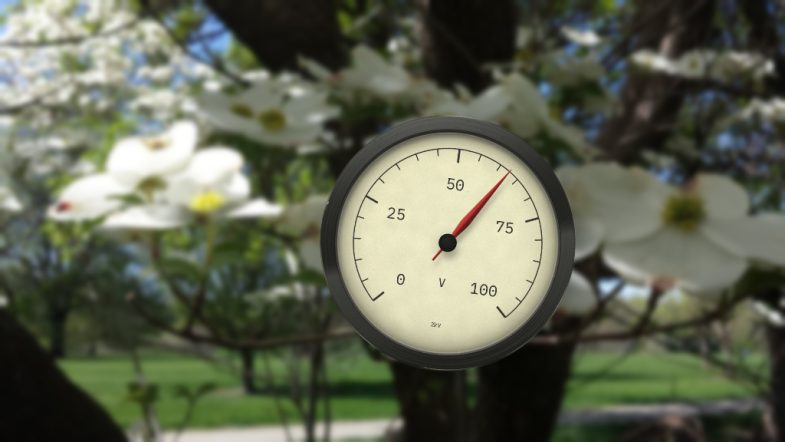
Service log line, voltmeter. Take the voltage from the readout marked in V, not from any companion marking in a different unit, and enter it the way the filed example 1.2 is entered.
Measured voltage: 62.5
